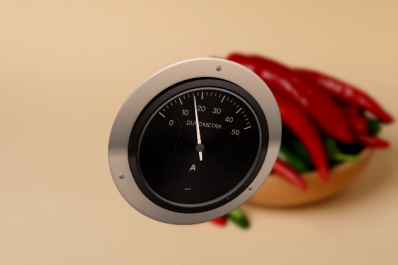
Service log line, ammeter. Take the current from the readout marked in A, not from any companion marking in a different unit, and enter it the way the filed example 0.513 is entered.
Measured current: 16
